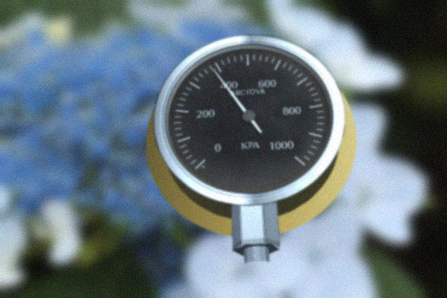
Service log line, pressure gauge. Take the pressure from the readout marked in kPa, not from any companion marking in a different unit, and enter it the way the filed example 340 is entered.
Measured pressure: 380
